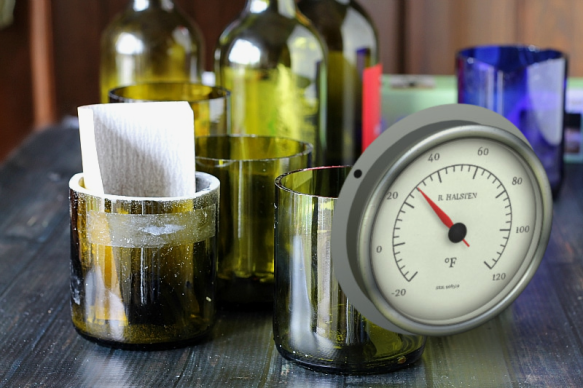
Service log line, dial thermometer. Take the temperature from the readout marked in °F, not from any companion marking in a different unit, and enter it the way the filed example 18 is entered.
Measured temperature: 28
